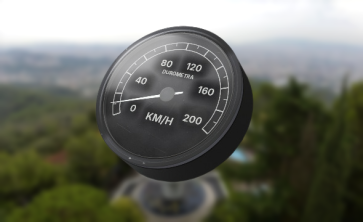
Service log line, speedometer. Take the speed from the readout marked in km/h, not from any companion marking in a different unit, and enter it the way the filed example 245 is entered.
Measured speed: 10
